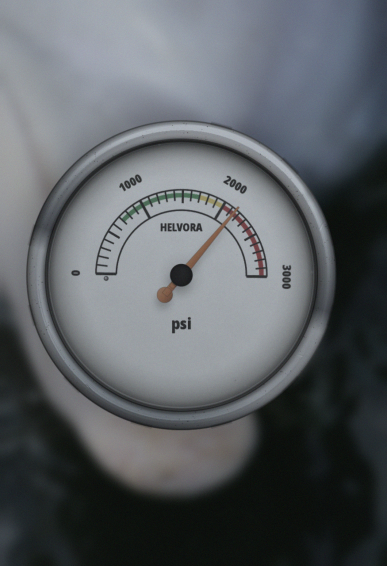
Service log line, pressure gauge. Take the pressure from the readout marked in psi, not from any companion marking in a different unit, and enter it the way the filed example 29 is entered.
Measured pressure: 2150
